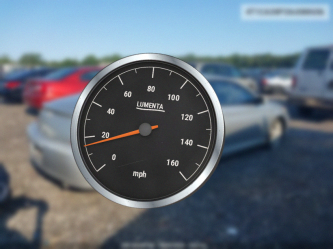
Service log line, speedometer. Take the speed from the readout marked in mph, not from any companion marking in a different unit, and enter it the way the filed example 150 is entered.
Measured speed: 15
